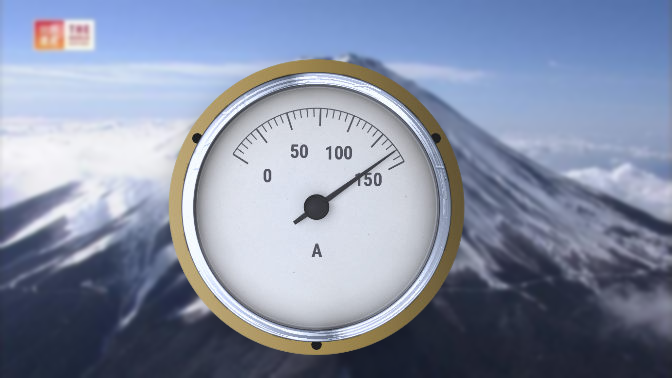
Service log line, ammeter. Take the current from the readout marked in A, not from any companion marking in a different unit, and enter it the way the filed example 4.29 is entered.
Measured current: 140
